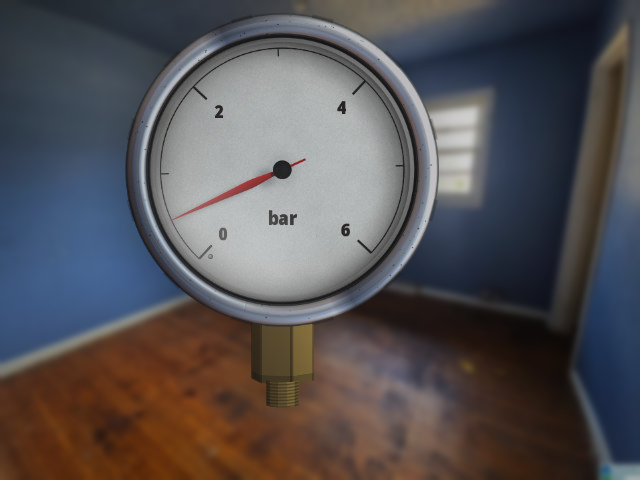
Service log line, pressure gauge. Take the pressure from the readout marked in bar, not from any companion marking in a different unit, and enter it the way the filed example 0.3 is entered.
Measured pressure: 0.5
